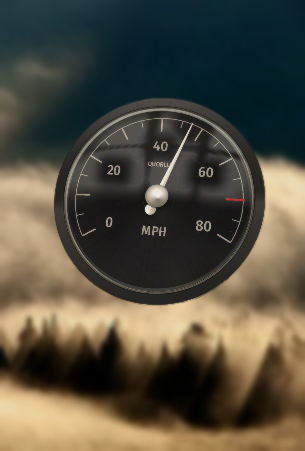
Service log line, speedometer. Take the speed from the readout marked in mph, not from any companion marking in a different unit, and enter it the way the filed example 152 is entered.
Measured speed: 47.5
